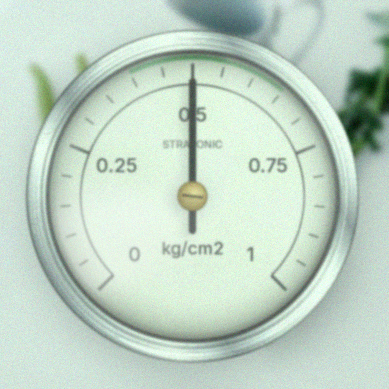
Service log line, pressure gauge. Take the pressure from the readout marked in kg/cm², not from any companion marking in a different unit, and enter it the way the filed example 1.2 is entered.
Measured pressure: 0.5
